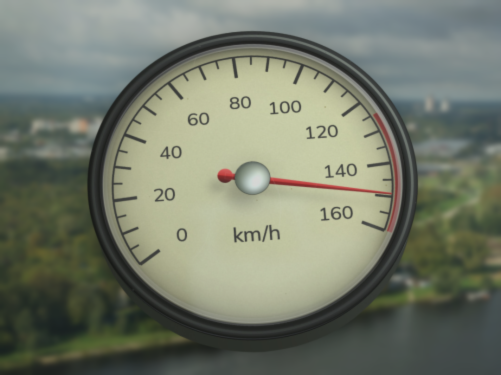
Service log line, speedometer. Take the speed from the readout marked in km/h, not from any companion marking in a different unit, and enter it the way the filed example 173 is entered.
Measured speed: 150
